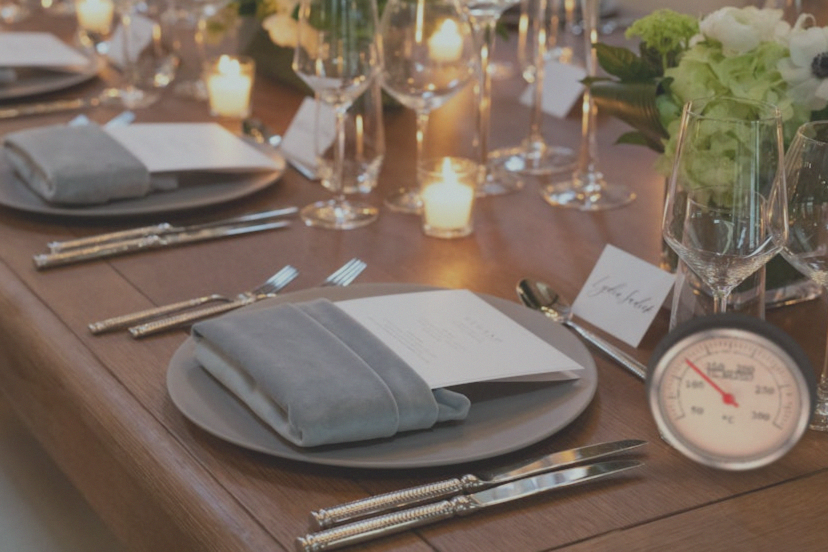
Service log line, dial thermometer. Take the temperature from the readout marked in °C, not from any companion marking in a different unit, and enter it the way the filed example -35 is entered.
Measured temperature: 125
